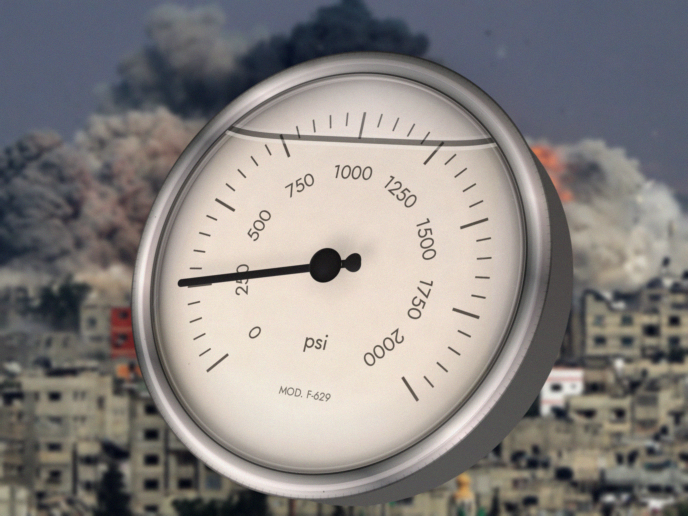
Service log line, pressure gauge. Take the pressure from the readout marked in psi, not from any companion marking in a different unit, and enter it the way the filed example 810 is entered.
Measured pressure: 250
